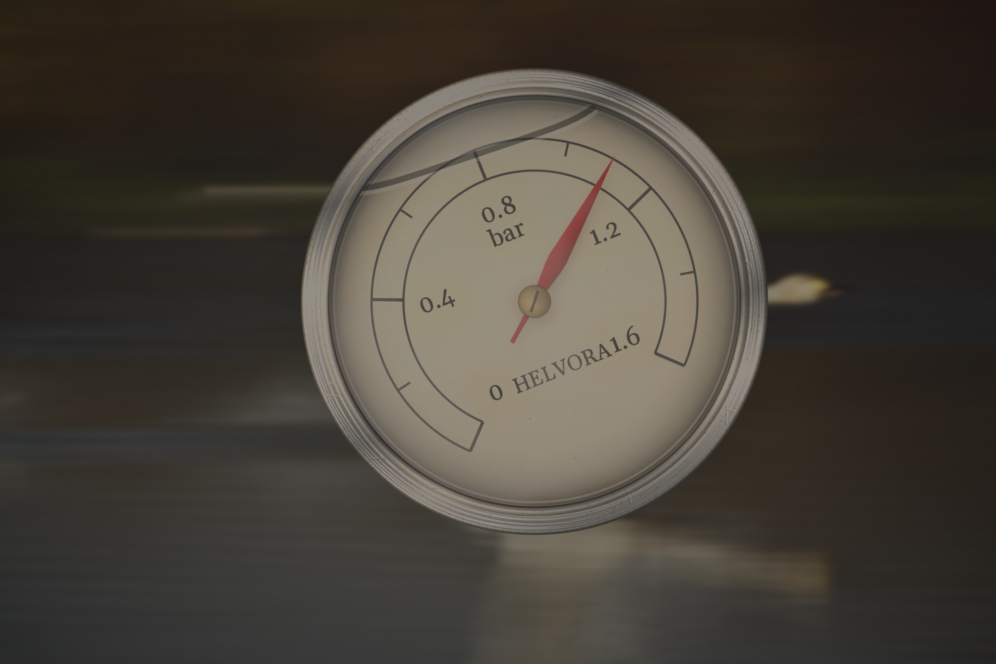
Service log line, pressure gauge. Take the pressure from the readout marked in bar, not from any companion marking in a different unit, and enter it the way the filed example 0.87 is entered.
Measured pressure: 1.1
